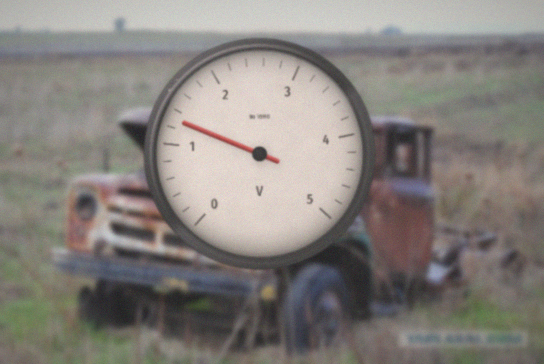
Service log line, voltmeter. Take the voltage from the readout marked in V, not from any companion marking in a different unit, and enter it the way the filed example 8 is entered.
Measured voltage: 1.3
